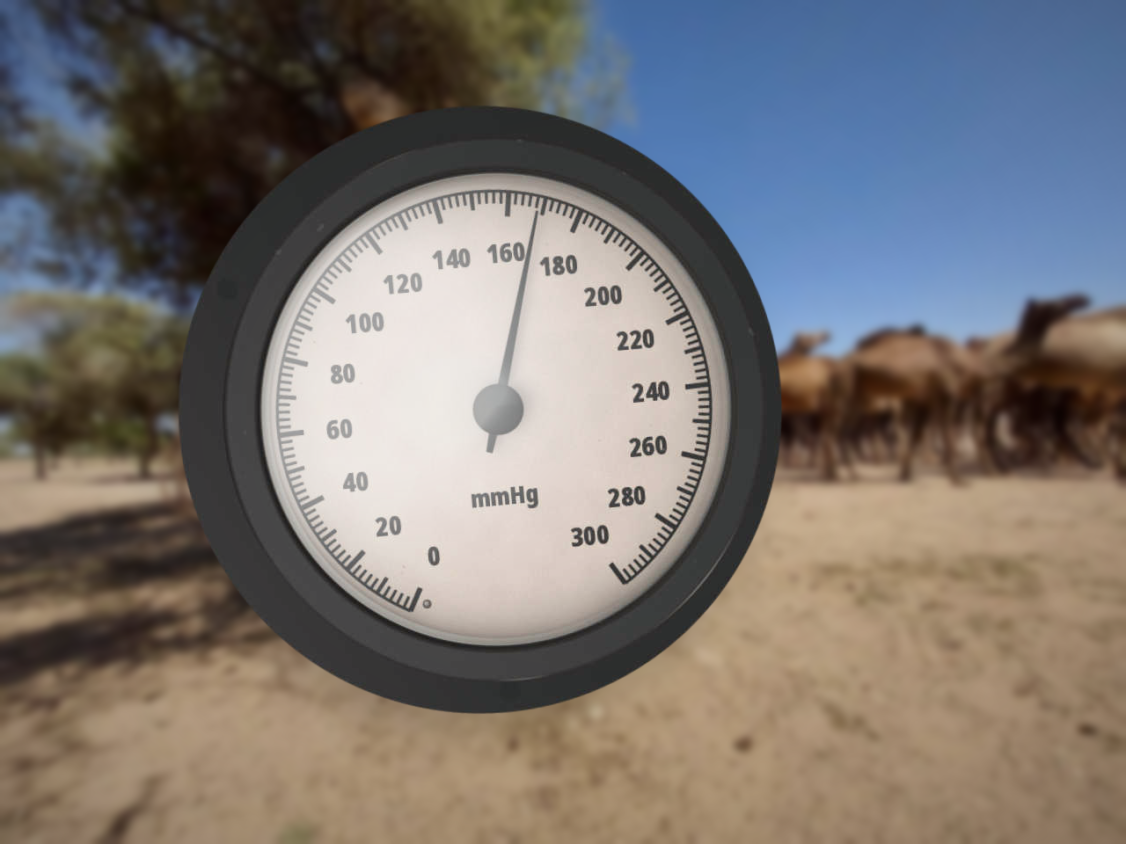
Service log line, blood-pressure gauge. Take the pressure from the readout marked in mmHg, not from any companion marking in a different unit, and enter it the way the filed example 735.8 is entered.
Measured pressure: 168
